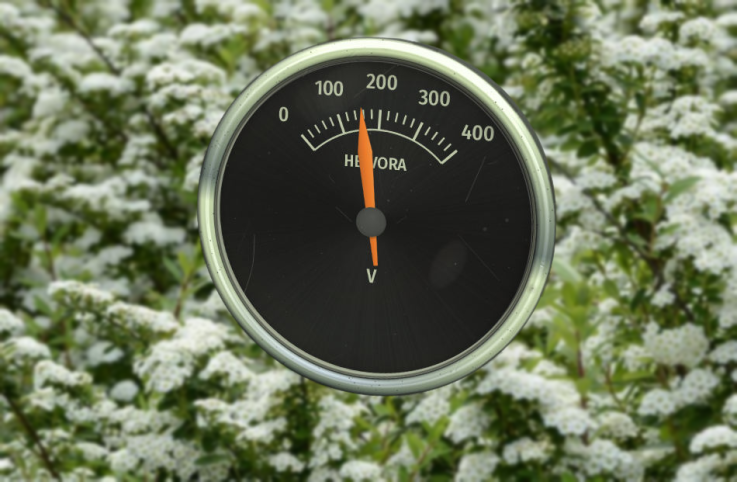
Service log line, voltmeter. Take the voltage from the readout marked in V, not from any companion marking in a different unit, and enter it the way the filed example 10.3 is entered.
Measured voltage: 160
